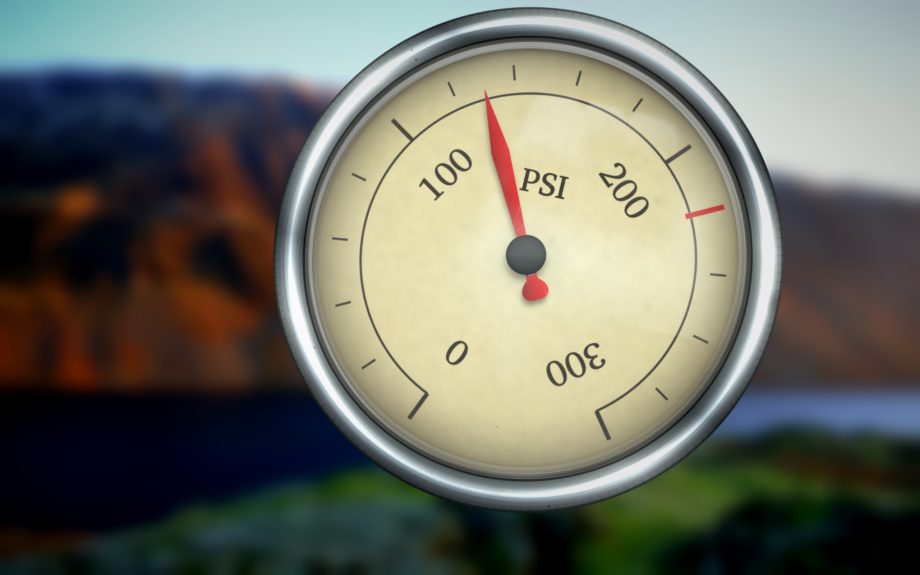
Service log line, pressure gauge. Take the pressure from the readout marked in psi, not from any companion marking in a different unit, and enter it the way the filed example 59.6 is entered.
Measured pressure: 130
